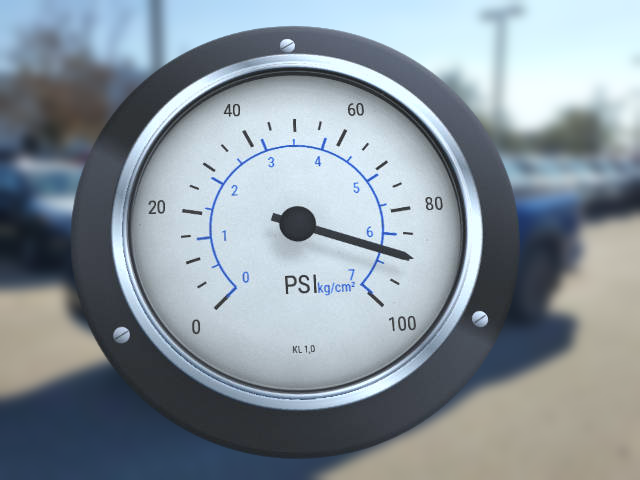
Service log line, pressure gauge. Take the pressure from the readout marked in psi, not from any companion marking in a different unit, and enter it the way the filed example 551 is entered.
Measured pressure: 90
